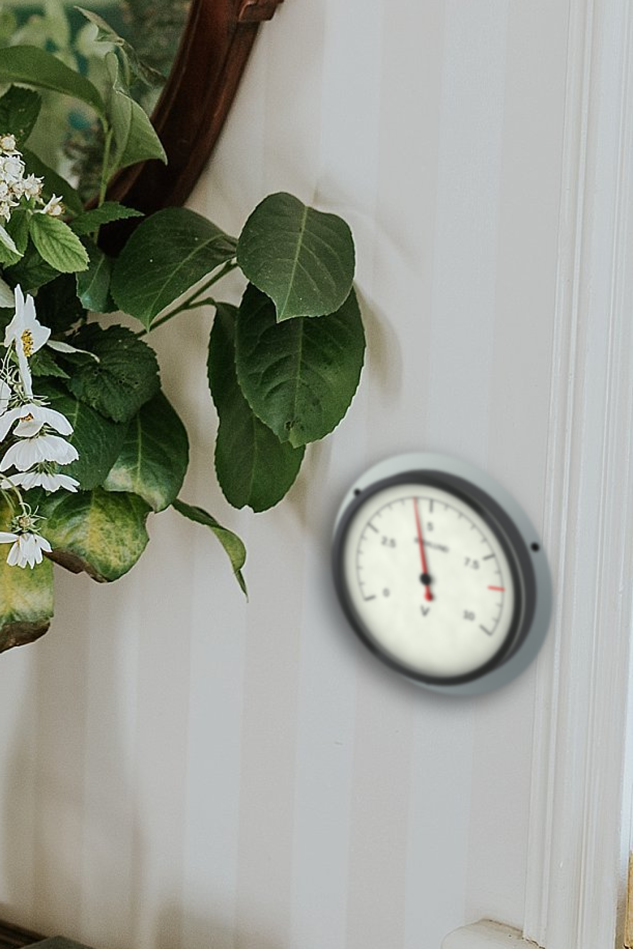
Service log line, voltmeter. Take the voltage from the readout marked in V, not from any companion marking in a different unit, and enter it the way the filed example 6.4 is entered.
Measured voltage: 4.5
